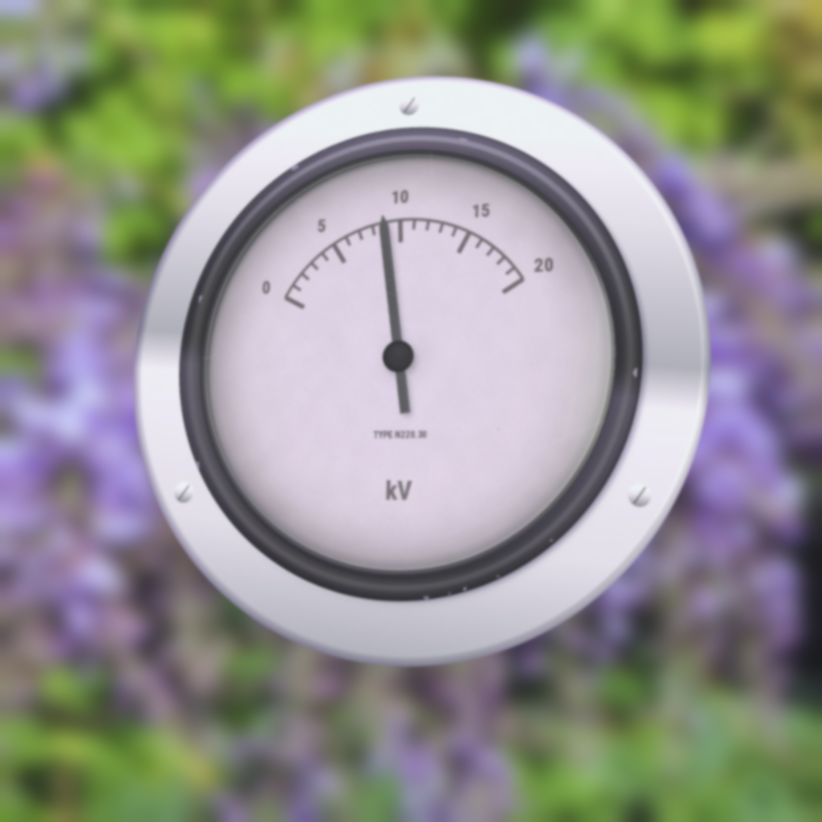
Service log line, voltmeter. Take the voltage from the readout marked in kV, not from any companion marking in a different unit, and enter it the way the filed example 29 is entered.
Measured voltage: 9
